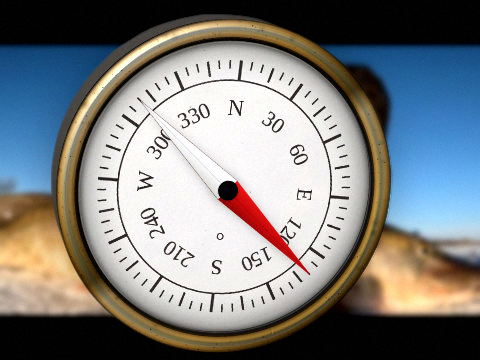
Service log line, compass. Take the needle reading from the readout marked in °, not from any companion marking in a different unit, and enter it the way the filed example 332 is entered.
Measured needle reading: 130
